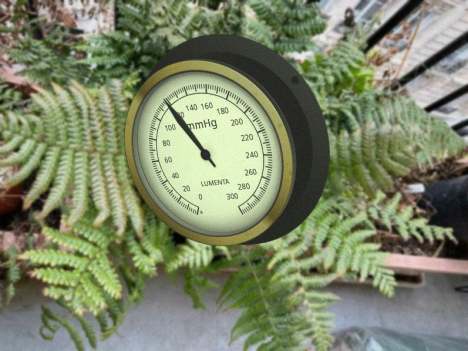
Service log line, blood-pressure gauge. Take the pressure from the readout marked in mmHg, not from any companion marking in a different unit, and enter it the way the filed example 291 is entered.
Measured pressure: 120
